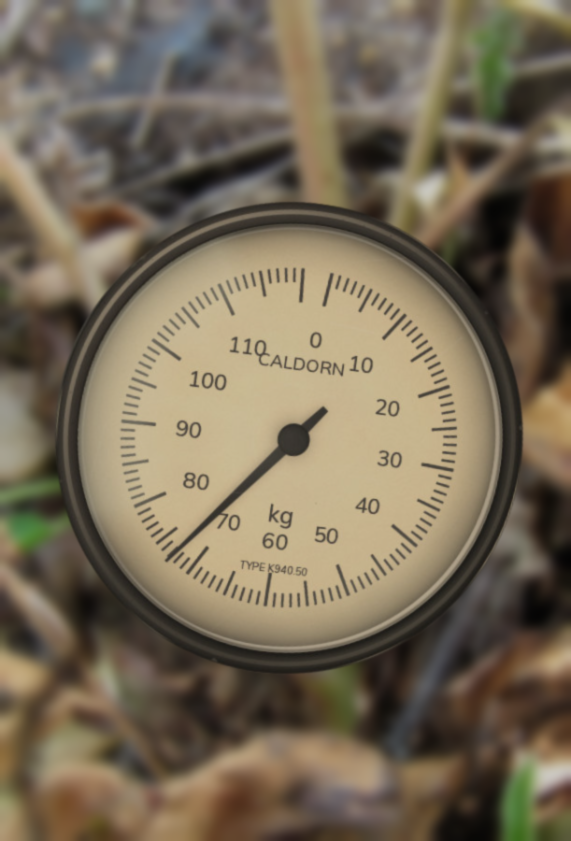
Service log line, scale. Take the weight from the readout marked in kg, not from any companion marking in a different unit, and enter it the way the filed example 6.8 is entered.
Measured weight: 73
